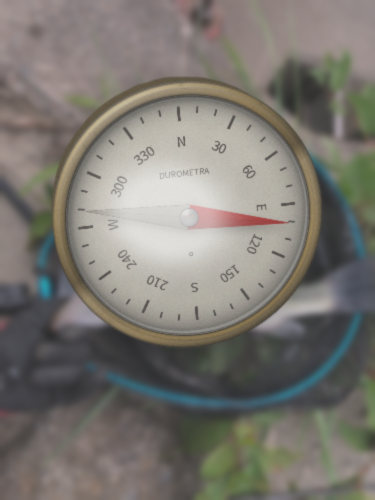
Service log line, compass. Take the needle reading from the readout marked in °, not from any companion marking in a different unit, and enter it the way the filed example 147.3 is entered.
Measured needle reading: 100
